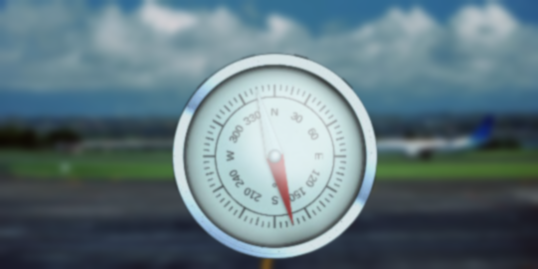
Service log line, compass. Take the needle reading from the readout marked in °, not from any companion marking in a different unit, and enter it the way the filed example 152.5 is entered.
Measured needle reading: 165
